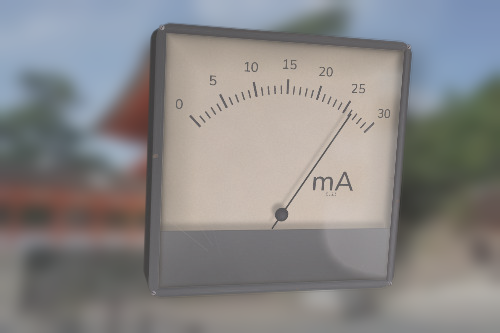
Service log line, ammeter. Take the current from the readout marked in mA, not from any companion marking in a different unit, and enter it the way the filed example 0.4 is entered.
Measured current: 26
